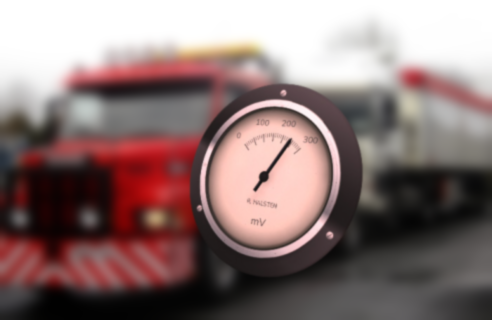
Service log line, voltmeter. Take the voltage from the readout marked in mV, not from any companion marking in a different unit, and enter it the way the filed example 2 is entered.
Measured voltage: 250
